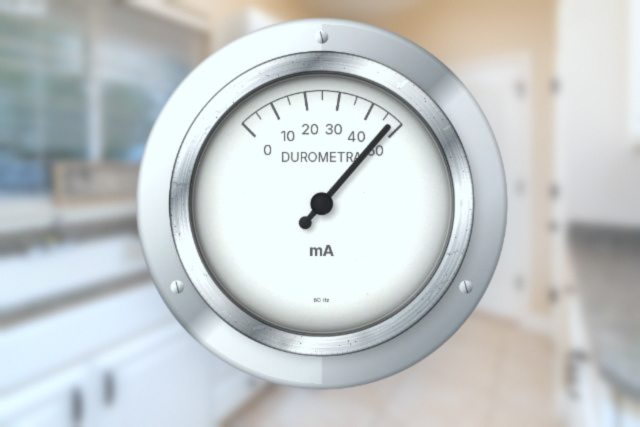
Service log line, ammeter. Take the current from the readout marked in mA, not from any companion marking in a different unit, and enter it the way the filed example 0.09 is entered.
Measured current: 47.5
